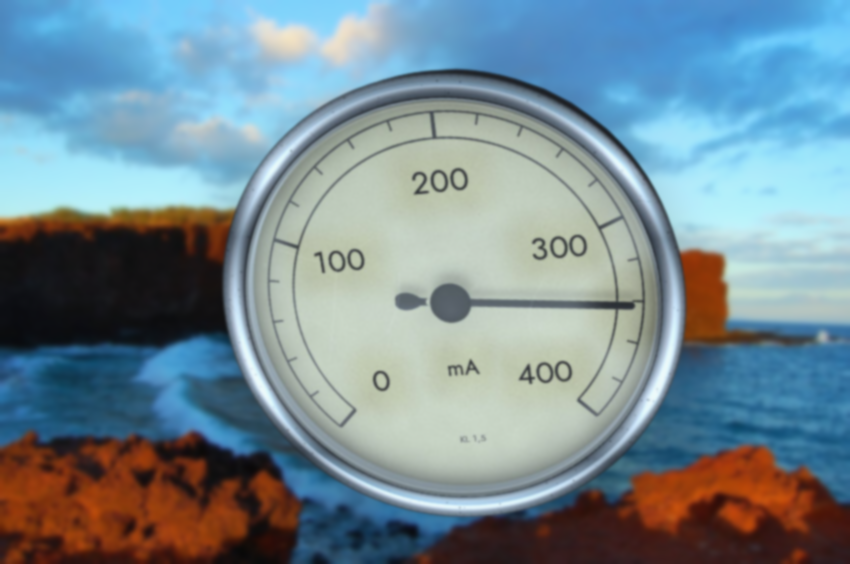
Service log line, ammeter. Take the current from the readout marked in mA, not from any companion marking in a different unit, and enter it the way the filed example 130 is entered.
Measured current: 340
